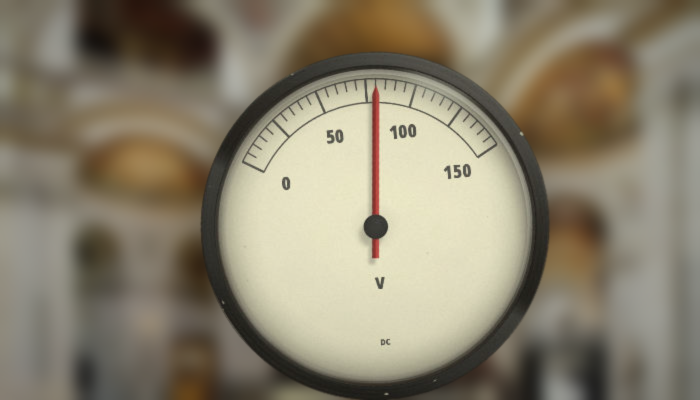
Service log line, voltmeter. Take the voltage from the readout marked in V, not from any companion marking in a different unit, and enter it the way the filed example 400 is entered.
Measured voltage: 80
